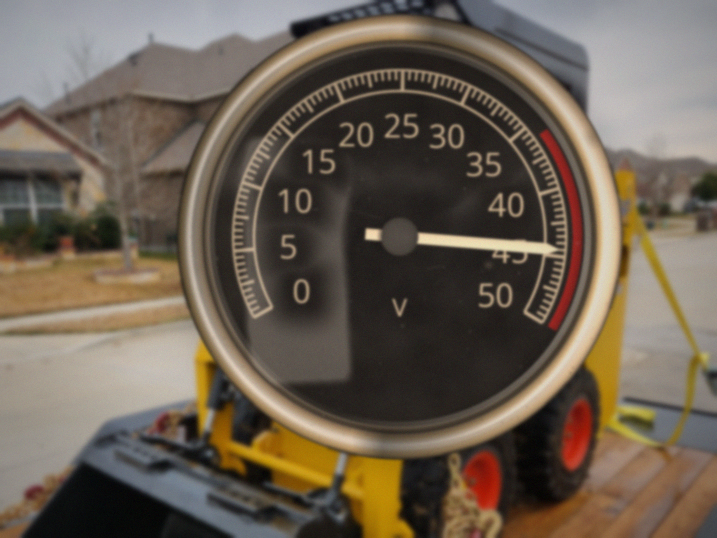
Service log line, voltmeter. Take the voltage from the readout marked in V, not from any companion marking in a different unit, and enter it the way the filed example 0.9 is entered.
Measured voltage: 44.5
